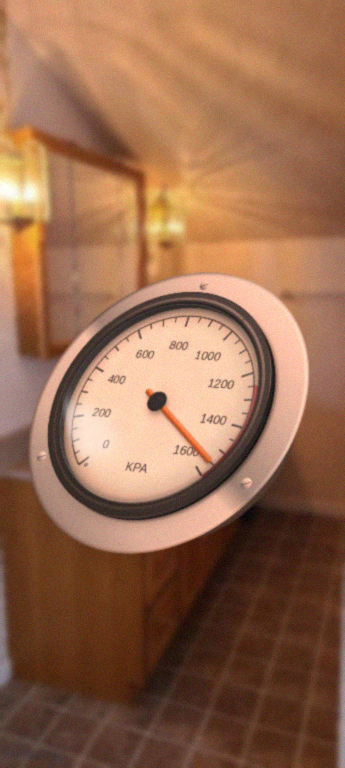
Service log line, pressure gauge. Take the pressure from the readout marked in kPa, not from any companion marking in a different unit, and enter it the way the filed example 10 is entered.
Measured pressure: 1550
